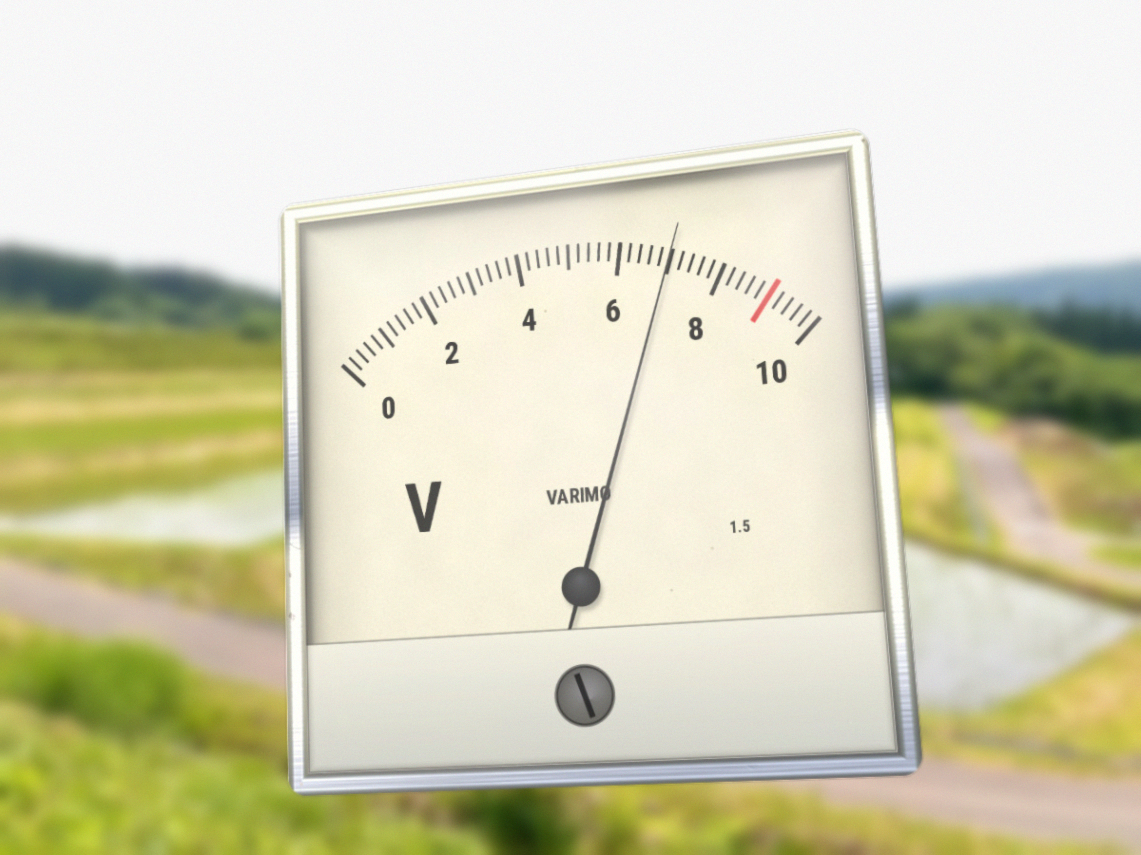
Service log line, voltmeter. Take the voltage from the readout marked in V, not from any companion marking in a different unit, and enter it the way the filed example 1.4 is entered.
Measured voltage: 7
